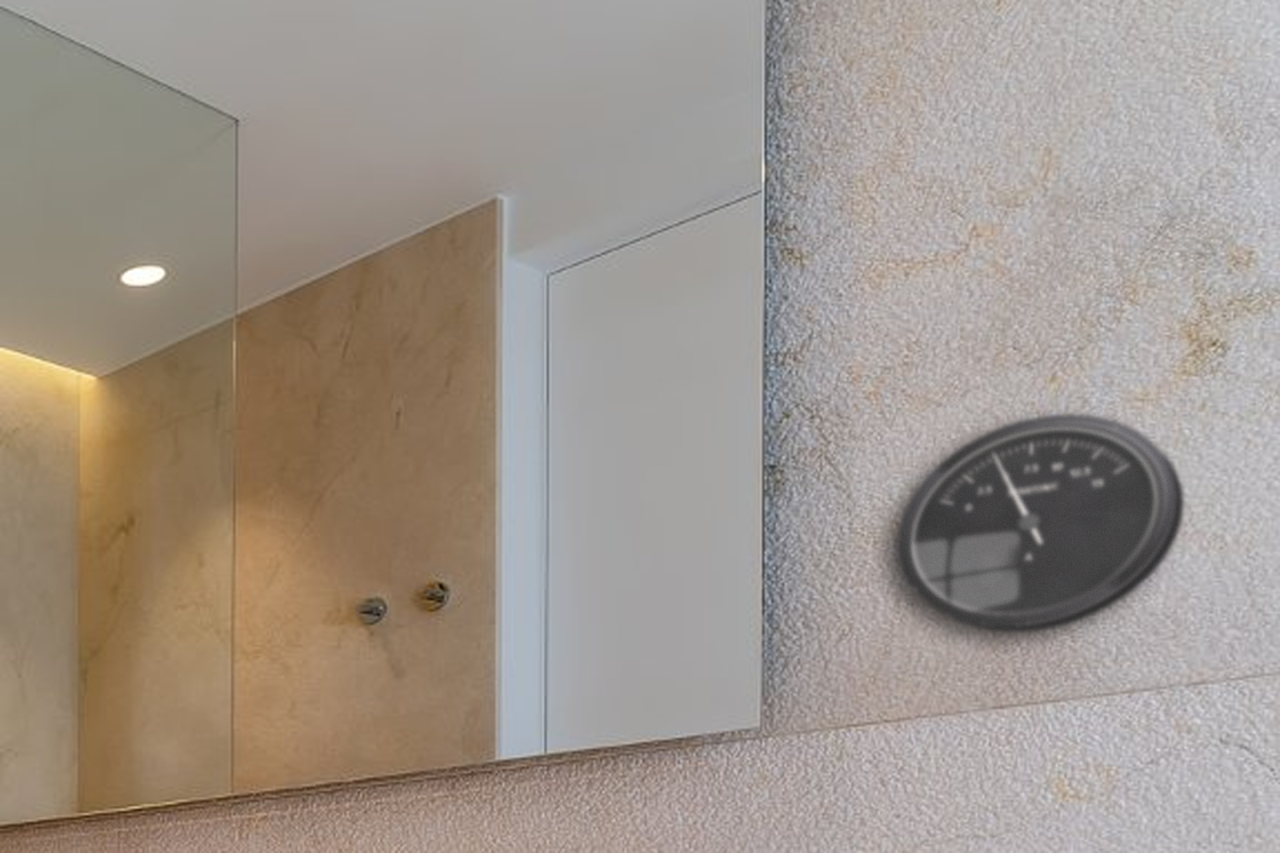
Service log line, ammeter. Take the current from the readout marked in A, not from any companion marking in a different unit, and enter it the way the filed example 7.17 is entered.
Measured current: 5
